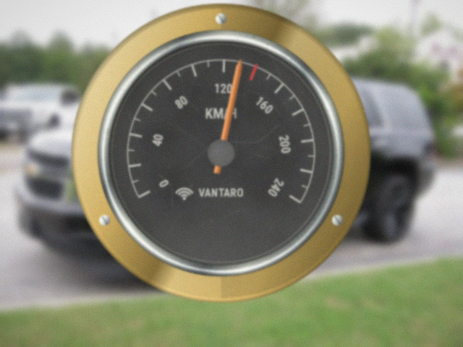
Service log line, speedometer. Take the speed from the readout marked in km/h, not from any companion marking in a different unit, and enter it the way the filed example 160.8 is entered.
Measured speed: 130
